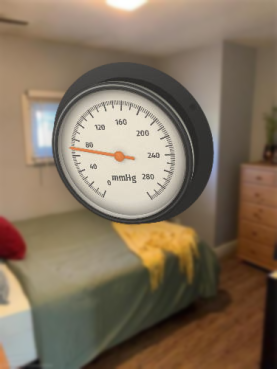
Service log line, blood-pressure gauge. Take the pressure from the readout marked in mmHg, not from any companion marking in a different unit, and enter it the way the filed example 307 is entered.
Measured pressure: 70
